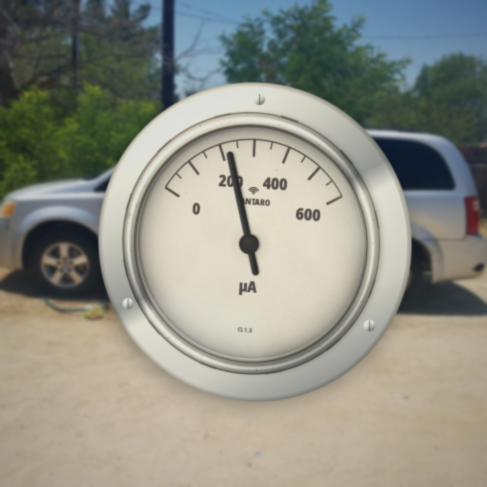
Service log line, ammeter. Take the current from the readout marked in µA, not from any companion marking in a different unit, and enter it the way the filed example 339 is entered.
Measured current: 225
